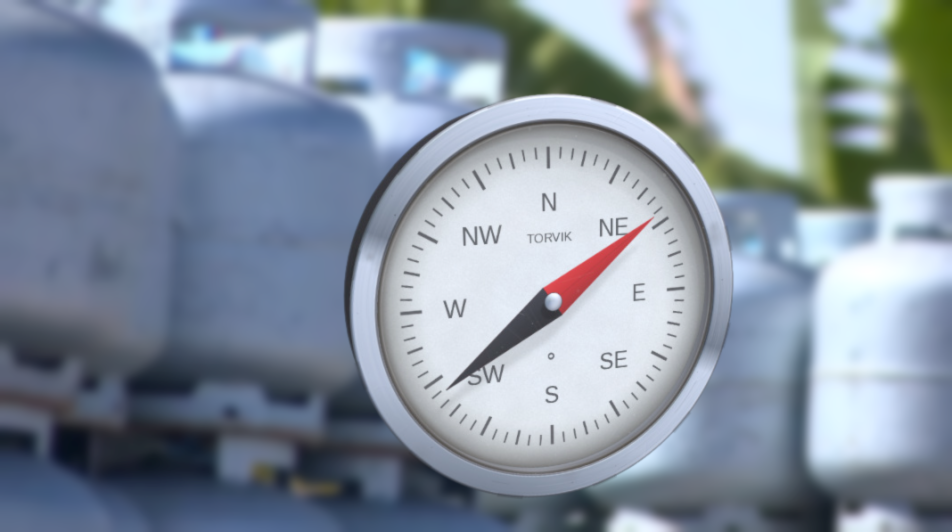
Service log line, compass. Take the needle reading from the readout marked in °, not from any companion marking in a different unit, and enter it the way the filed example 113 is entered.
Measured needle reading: 55
